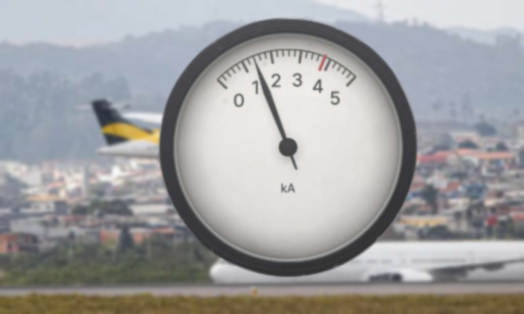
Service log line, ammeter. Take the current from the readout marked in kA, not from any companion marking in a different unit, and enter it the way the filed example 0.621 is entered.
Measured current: 1.4
